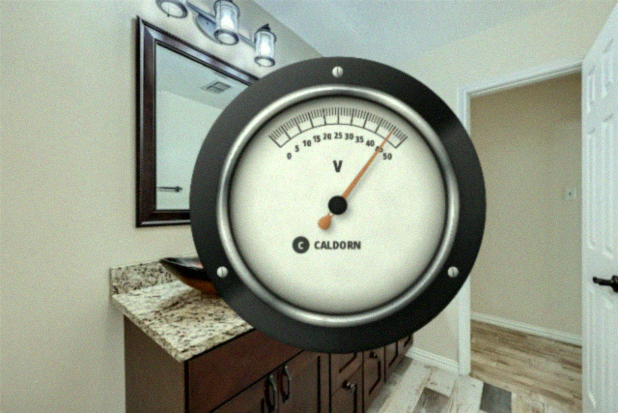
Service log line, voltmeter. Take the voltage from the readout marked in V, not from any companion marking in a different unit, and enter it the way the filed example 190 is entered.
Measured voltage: 45
